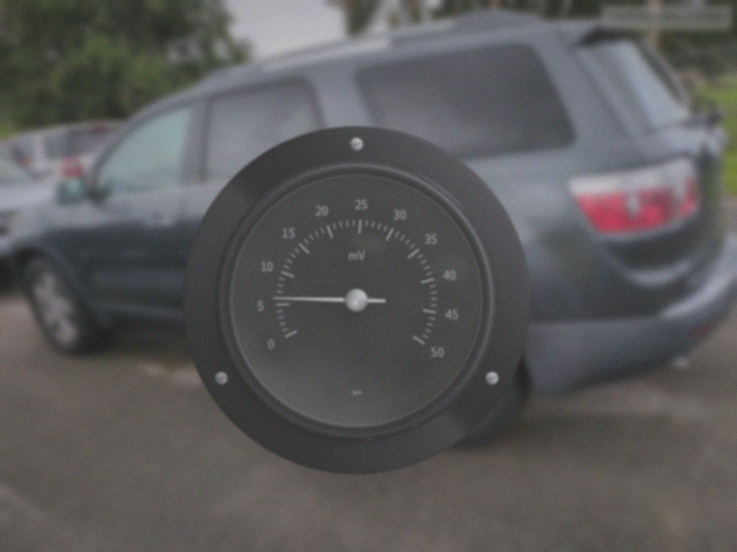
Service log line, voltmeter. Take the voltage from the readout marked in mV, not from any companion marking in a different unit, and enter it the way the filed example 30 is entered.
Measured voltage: 6
